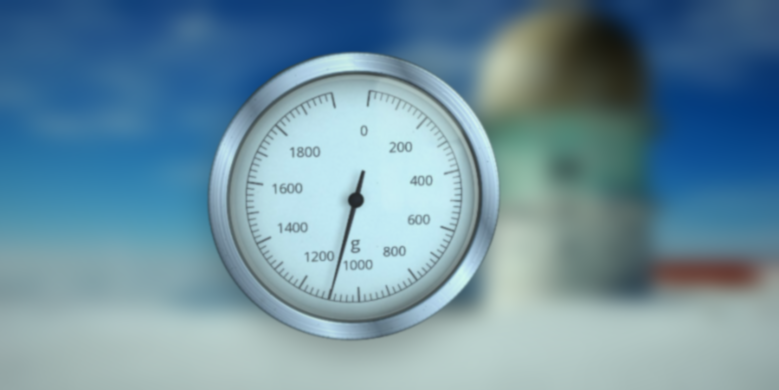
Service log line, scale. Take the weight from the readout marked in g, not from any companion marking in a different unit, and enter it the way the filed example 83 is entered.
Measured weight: 1100
